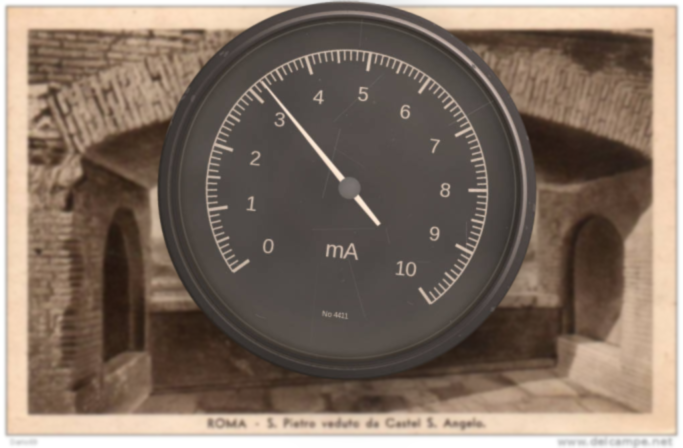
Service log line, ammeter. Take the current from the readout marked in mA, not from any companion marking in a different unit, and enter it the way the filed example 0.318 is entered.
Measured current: 3.2
